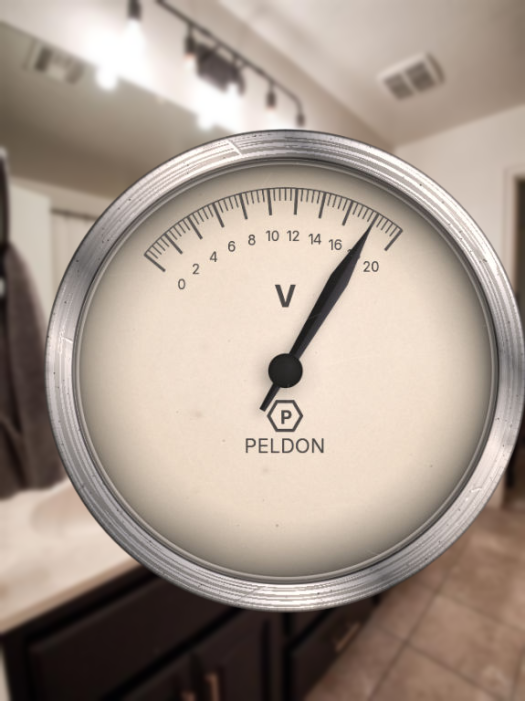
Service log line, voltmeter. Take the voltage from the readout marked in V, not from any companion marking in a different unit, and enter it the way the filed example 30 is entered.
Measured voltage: 18
